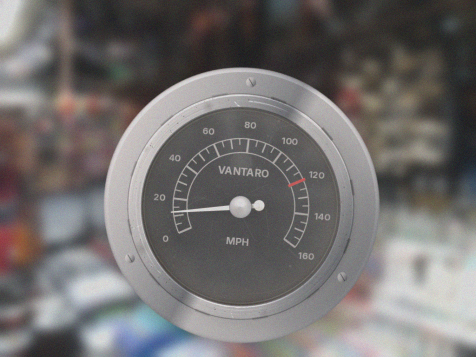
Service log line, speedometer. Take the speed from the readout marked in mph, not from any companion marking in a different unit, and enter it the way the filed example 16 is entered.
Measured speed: 12.5
